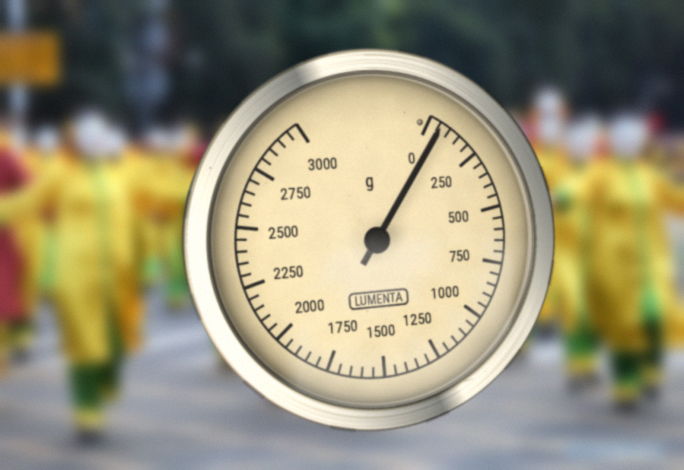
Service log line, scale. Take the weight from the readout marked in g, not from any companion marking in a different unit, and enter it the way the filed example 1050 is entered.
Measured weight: 50
